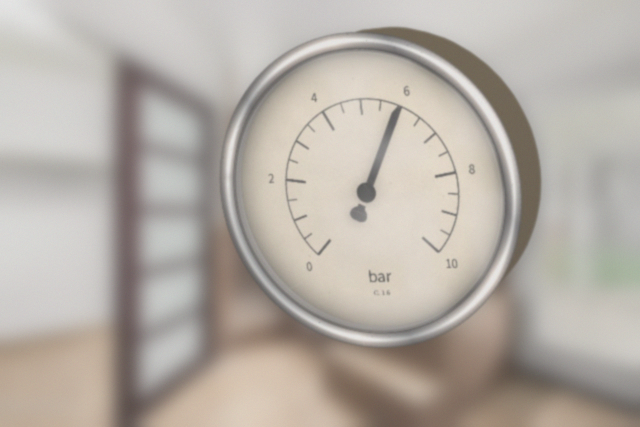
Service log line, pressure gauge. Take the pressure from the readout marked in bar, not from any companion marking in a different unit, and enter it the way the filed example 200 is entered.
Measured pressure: 6
